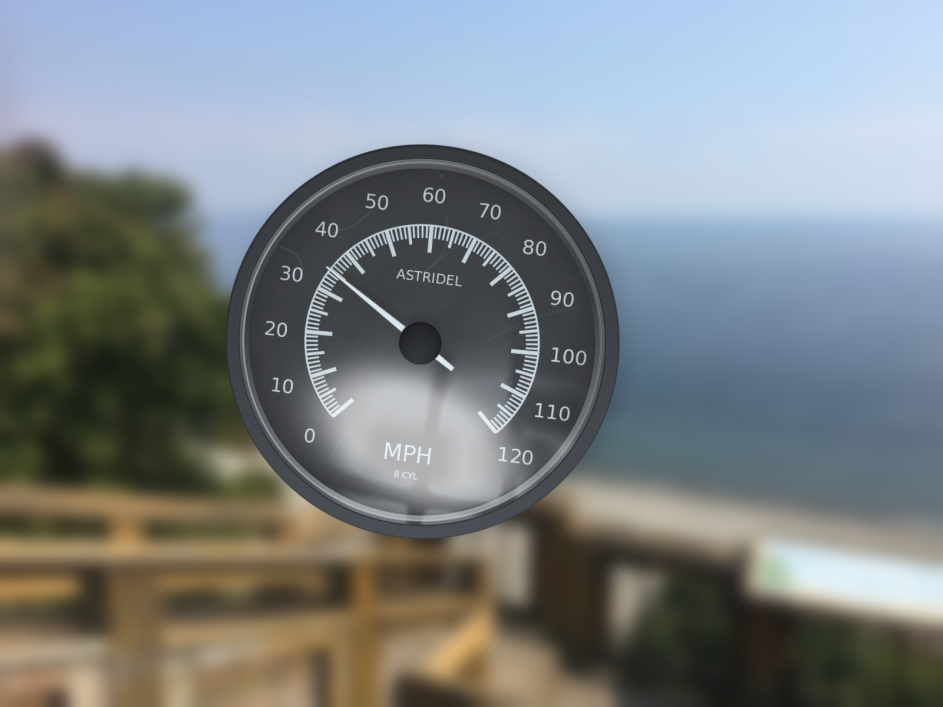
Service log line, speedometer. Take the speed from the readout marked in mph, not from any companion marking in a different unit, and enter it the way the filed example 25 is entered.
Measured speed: 35
